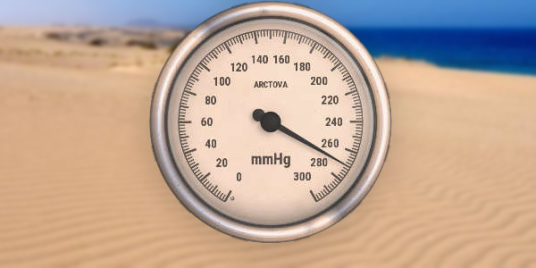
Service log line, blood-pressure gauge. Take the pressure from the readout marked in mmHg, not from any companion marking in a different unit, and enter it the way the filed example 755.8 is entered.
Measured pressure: 270
